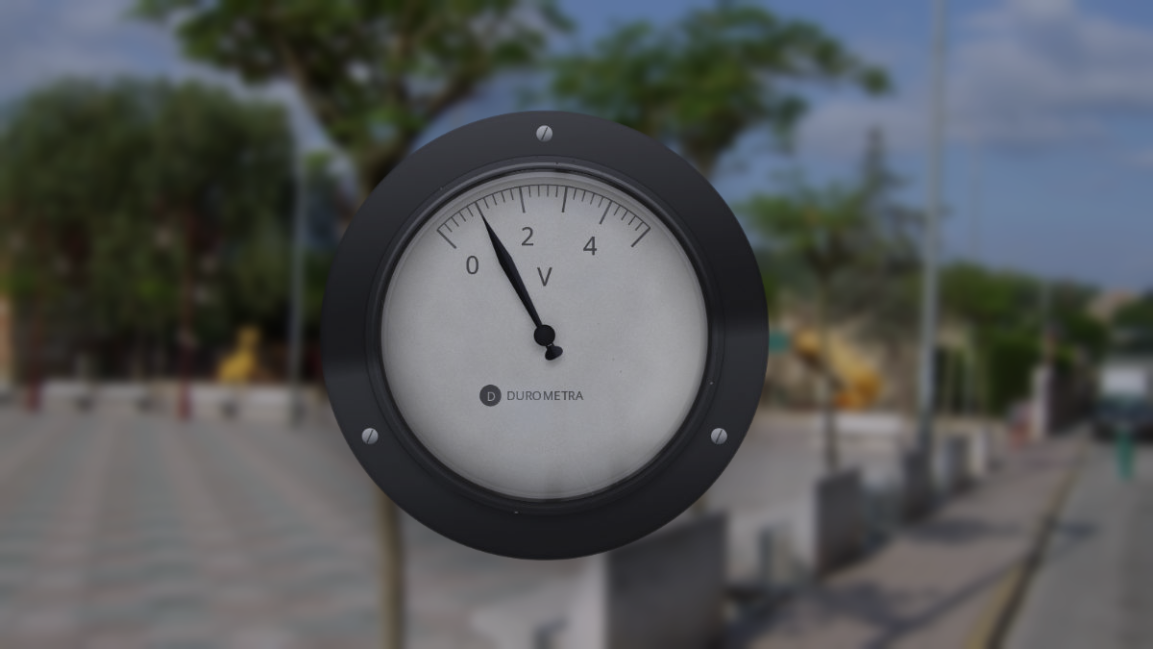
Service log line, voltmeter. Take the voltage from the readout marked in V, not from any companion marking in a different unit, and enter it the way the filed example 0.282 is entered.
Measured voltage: 1
